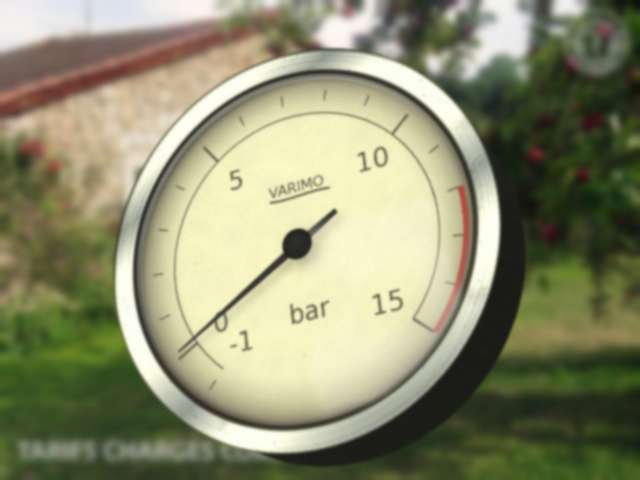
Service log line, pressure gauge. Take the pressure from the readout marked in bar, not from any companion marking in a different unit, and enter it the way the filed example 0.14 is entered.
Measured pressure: 0
